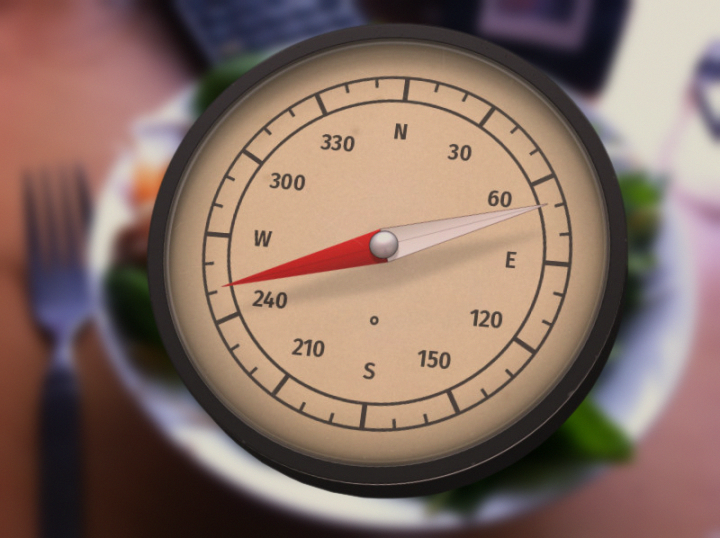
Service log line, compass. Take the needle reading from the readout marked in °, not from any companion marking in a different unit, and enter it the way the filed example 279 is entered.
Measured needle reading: 250
